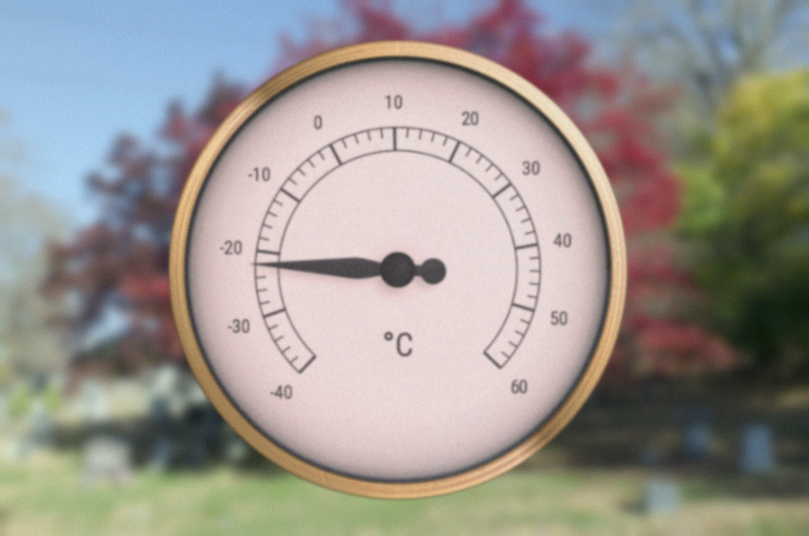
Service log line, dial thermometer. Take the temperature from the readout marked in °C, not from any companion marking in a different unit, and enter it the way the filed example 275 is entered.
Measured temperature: -22
